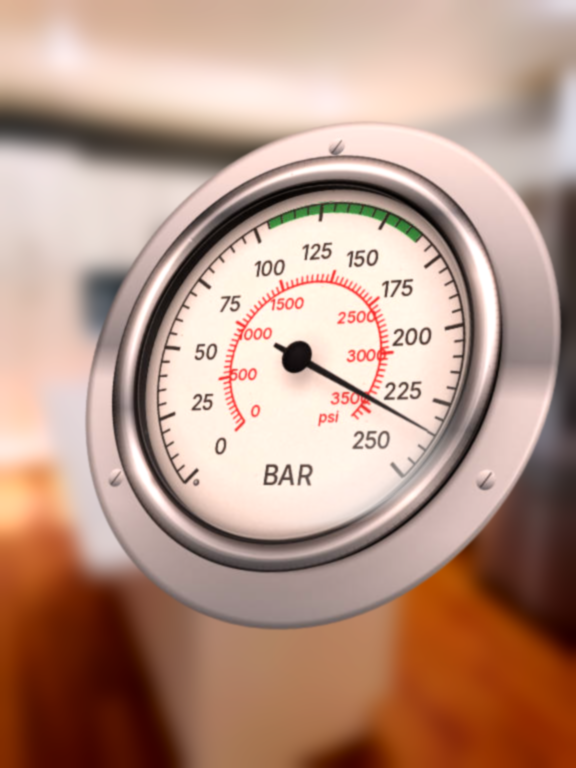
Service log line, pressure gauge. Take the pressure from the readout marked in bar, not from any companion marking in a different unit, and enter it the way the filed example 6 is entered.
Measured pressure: 235
